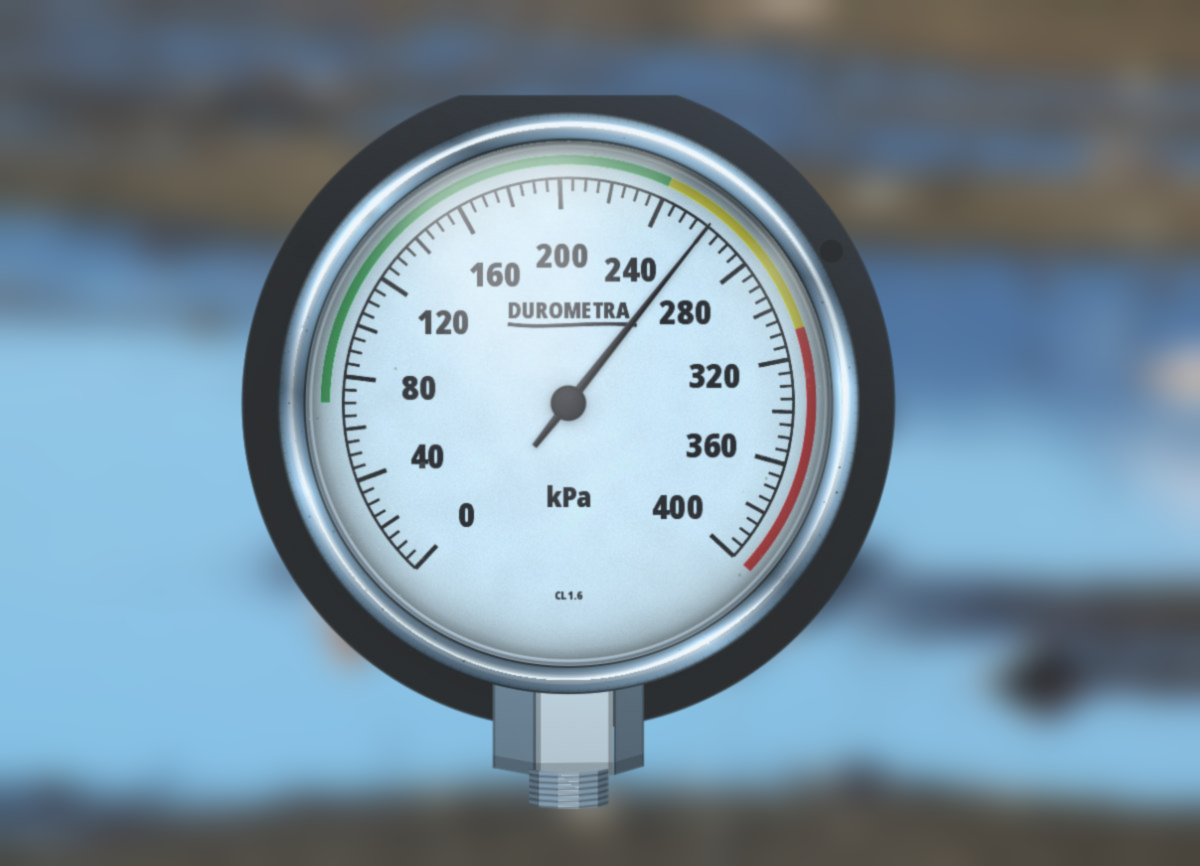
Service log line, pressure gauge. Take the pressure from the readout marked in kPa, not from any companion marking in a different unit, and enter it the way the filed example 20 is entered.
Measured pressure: 260
